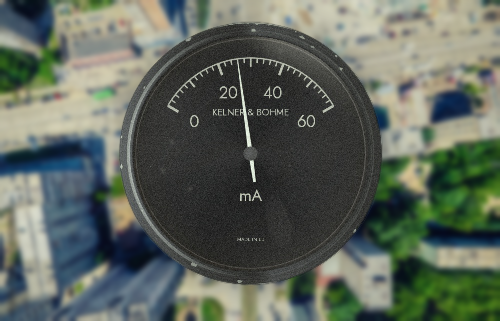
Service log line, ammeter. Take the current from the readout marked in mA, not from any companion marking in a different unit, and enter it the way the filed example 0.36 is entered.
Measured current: 26
